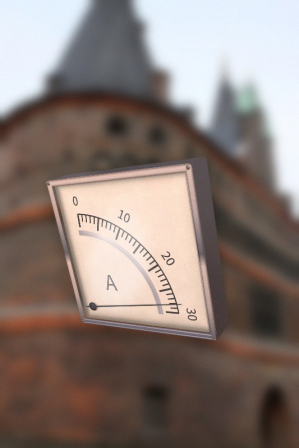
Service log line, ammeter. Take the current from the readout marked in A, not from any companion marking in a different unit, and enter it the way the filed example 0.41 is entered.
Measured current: 28
